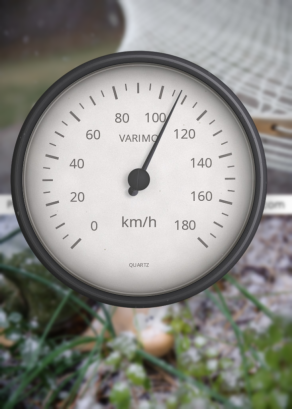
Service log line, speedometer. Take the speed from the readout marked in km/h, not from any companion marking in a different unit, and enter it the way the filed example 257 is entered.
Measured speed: 107.5
